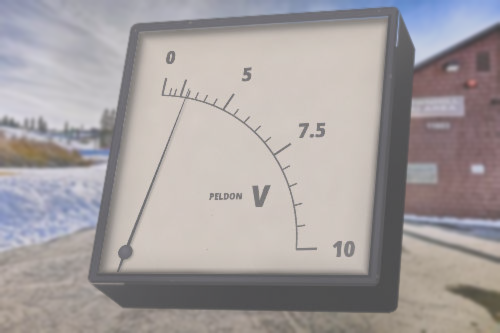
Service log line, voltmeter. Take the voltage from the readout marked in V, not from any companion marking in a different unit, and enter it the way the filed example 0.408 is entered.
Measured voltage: 3
